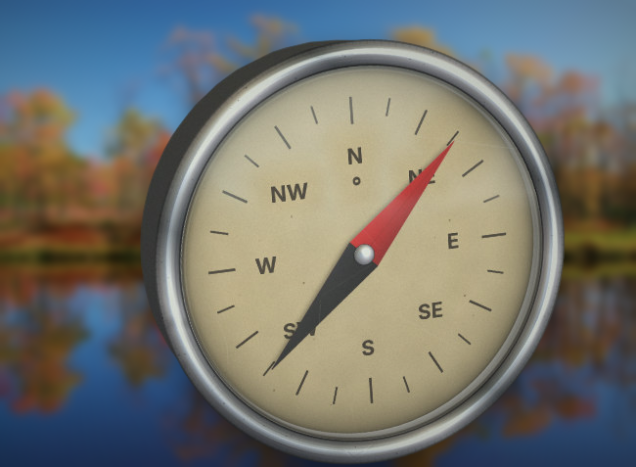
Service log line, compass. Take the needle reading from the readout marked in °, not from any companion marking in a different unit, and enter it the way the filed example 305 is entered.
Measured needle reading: 45
